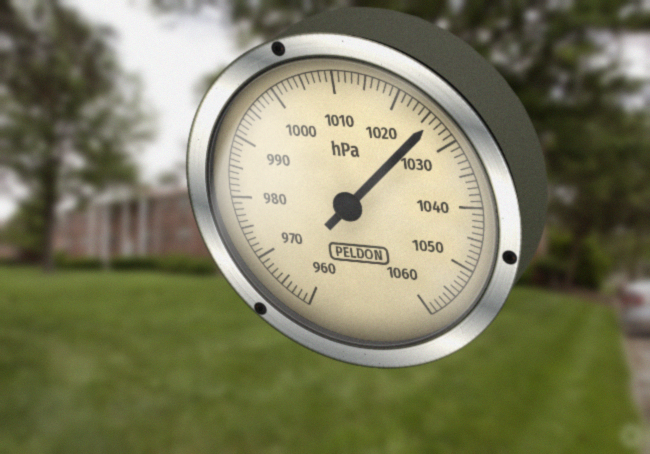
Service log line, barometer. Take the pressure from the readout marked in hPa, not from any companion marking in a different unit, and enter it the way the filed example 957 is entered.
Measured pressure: 1026
